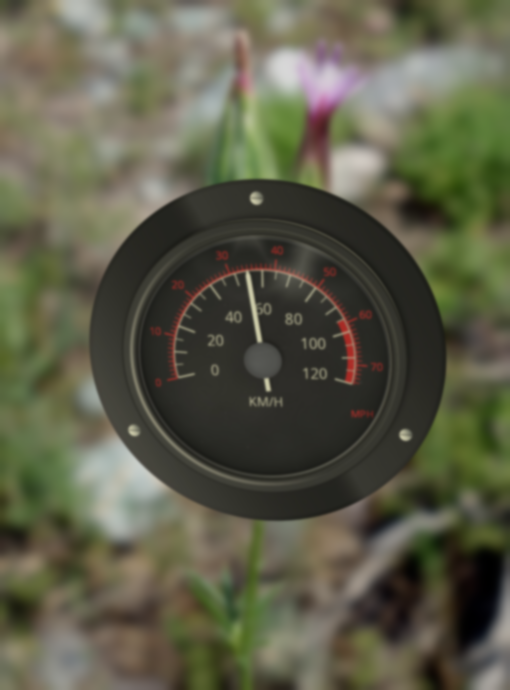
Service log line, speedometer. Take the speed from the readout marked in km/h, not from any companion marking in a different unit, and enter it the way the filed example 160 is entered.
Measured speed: 55
